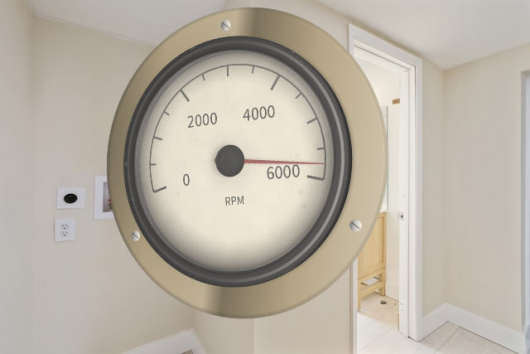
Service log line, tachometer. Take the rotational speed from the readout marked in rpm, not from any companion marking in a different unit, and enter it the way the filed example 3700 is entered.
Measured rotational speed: 5750
